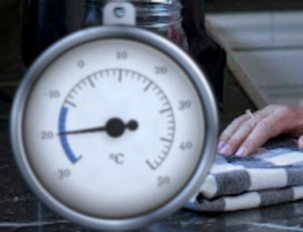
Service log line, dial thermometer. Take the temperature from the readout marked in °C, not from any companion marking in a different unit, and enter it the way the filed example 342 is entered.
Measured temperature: -20
